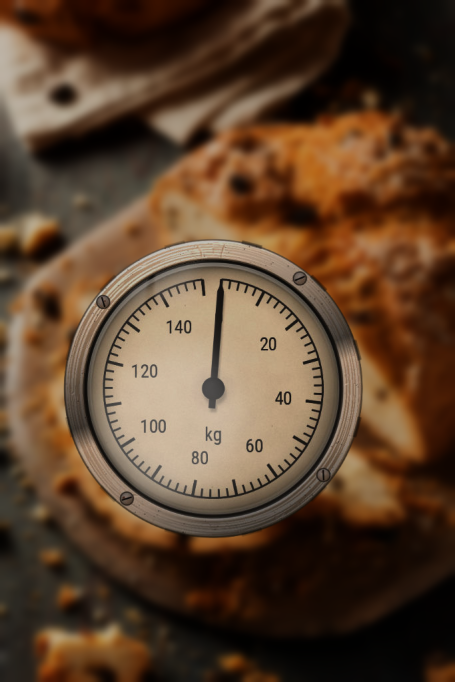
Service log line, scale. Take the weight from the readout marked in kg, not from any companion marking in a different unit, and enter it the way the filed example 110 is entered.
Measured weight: 0
